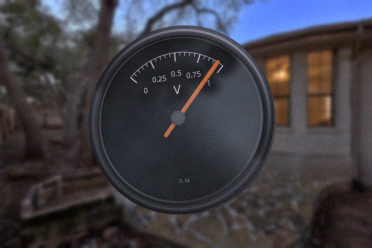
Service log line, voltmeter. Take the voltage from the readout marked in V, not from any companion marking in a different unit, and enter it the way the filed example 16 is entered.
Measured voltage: 0.95
